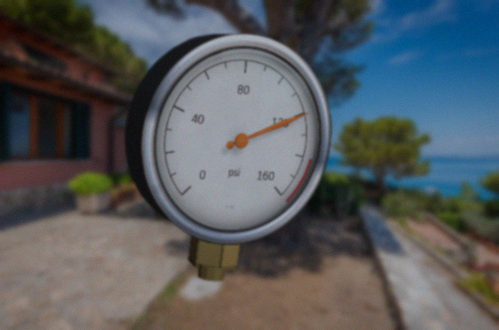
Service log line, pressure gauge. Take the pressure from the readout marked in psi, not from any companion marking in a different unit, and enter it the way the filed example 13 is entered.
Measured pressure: 120
